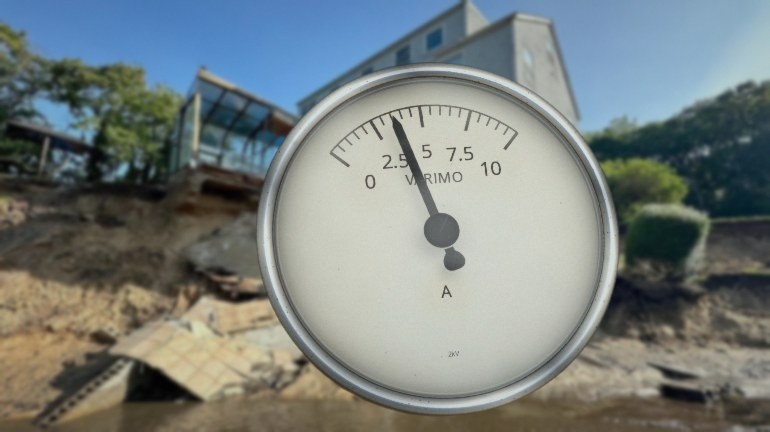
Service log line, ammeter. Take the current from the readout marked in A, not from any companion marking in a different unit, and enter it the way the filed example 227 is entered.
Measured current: 3.5
